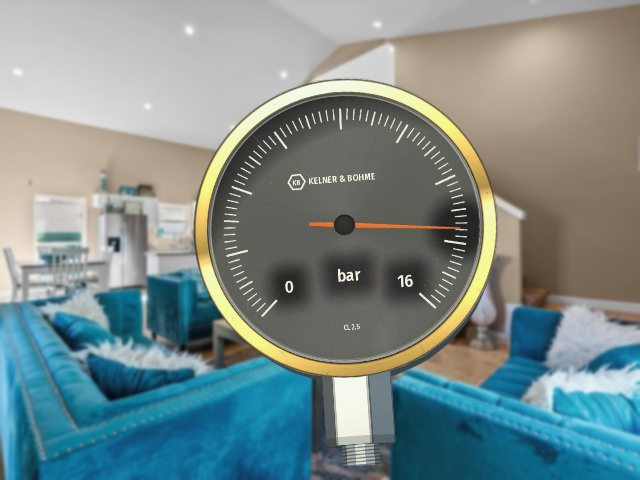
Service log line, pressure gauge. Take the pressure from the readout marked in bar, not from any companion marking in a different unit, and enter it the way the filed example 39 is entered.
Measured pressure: 13.6
